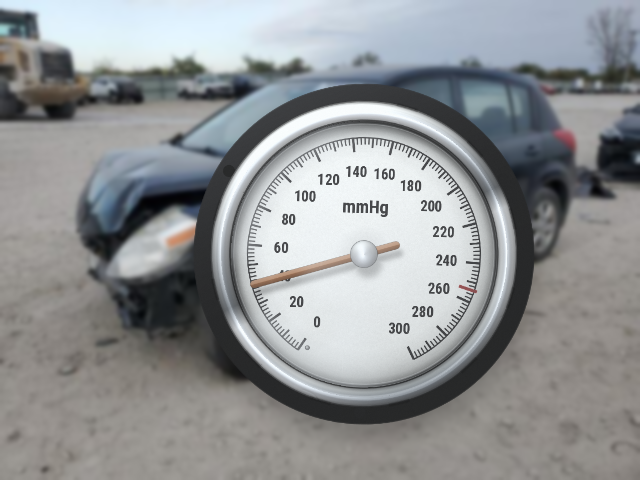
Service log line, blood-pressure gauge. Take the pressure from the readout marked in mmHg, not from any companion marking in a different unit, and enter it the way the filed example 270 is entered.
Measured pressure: 40
